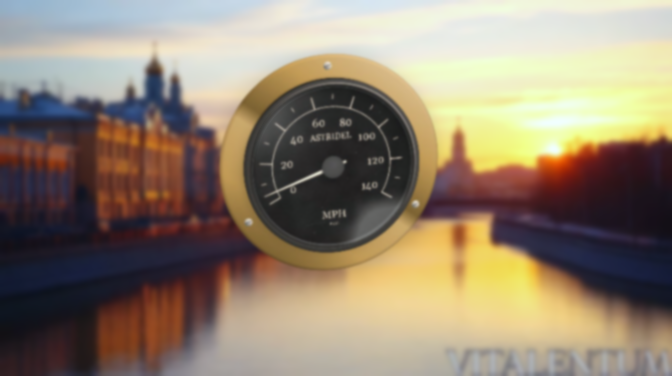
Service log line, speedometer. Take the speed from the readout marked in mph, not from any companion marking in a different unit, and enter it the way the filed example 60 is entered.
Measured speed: 5
